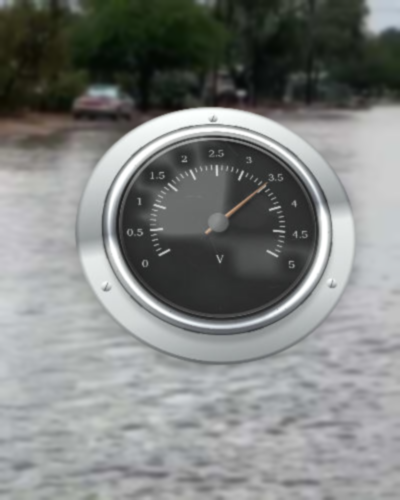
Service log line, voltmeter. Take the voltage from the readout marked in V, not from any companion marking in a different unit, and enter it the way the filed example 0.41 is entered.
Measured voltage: 3.5
